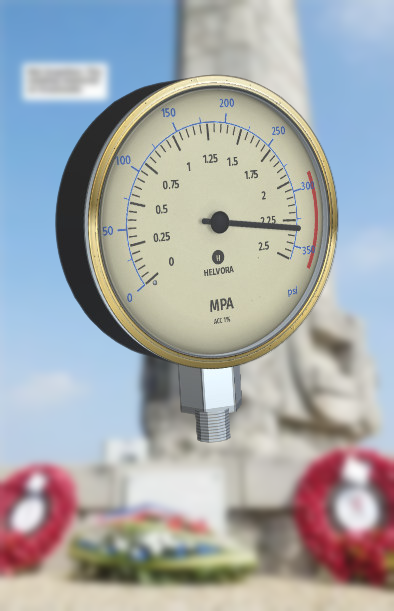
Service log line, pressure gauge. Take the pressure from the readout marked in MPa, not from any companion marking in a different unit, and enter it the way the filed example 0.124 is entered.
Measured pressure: 2.3
